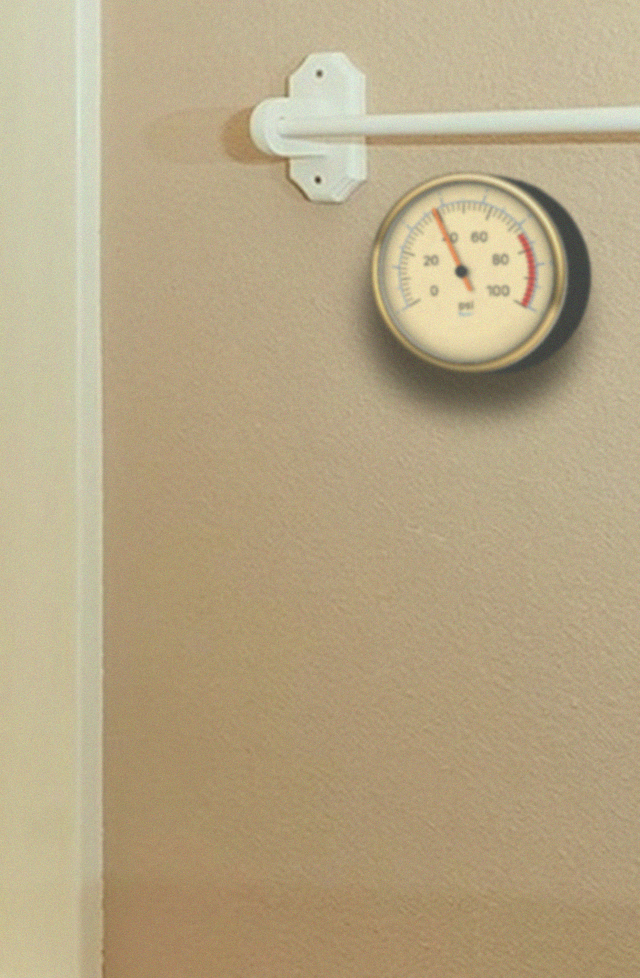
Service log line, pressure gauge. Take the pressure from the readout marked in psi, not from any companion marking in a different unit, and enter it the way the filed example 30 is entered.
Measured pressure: 40
